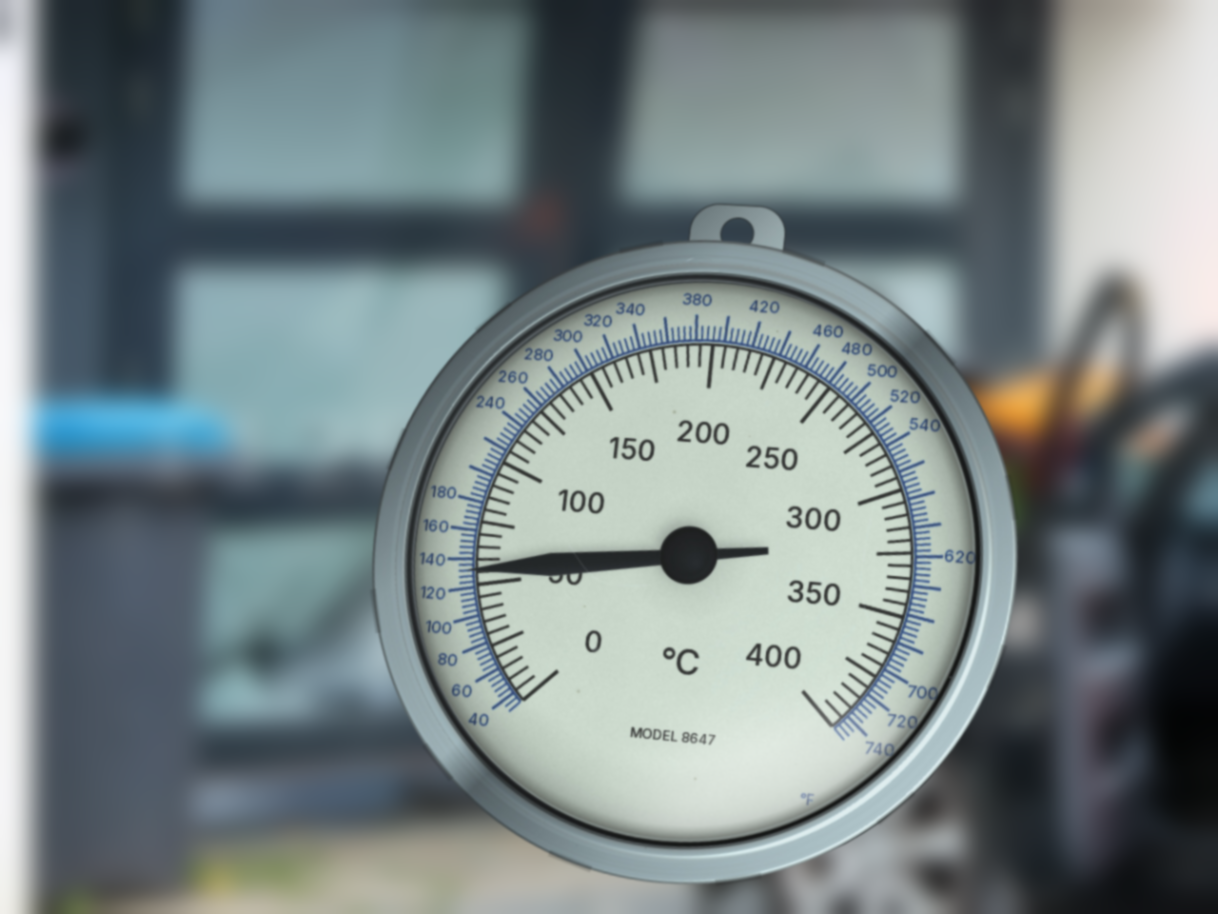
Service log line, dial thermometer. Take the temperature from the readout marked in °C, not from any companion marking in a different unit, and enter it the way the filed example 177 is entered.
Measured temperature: 55
